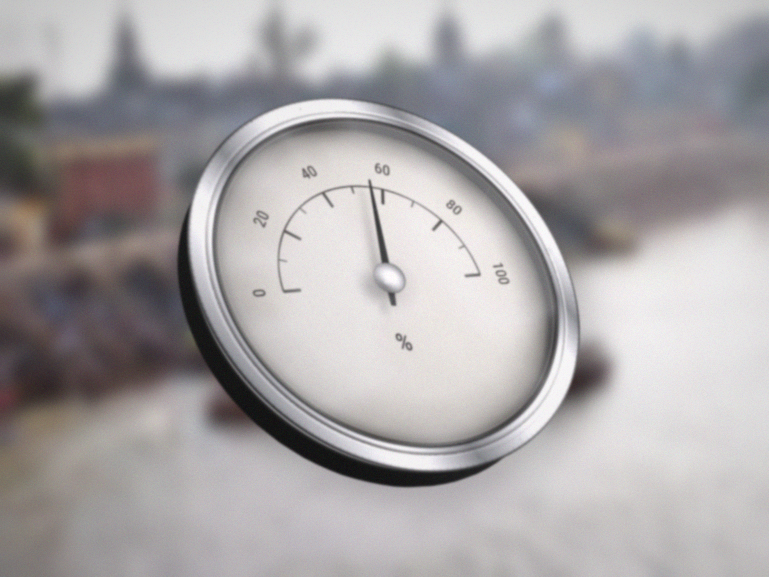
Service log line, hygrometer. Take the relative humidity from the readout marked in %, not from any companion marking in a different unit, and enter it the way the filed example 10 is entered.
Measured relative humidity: 55
